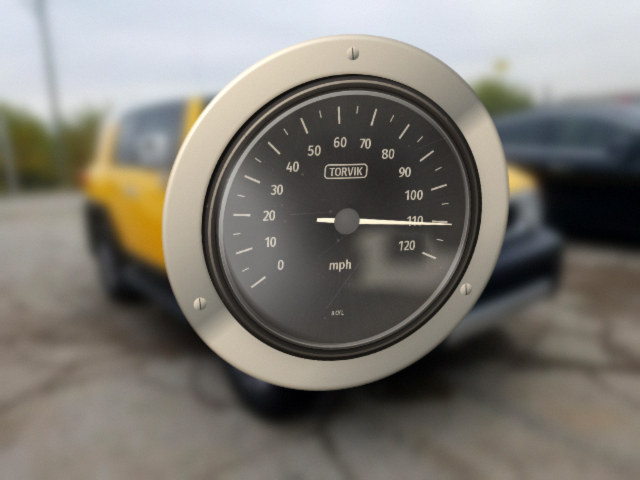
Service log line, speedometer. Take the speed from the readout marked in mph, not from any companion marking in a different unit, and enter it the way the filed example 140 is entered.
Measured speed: 110
